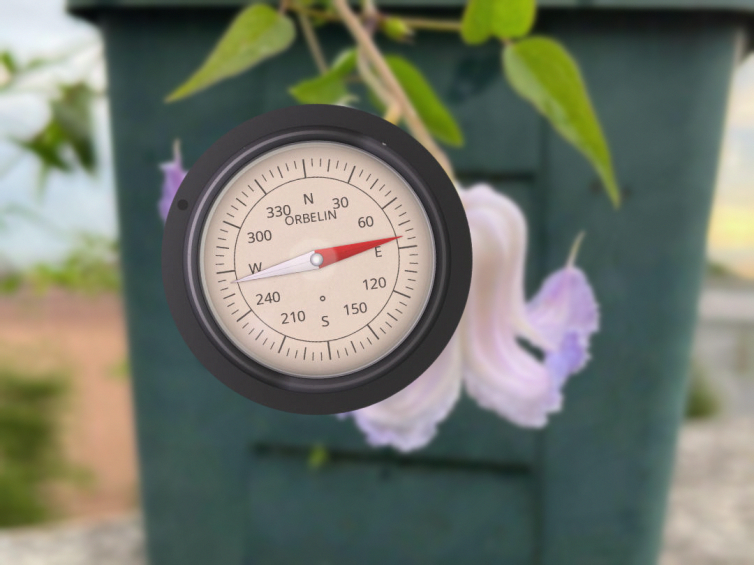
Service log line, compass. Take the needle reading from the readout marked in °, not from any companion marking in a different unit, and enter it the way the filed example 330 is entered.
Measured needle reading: 82.5
